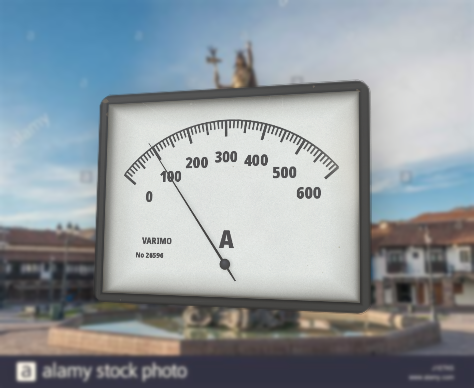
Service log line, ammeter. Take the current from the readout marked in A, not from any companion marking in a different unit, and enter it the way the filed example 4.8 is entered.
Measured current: 100
